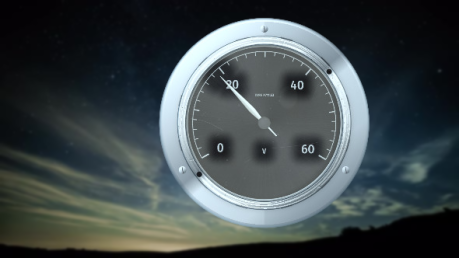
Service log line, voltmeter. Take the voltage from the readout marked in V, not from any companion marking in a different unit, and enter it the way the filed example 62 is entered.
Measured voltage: 19
